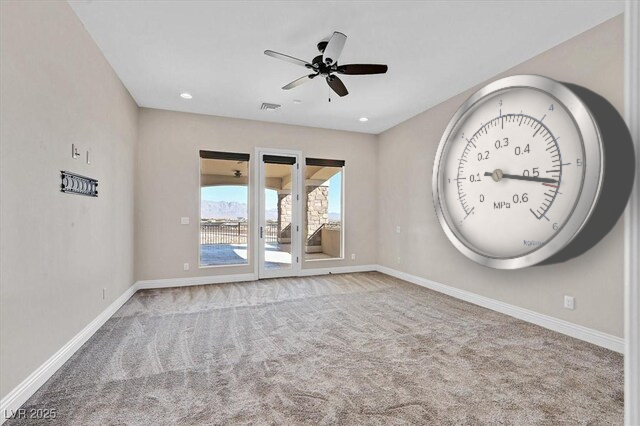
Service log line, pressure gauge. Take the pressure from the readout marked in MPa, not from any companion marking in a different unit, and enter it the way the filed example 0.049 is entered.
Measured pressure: 0.52
